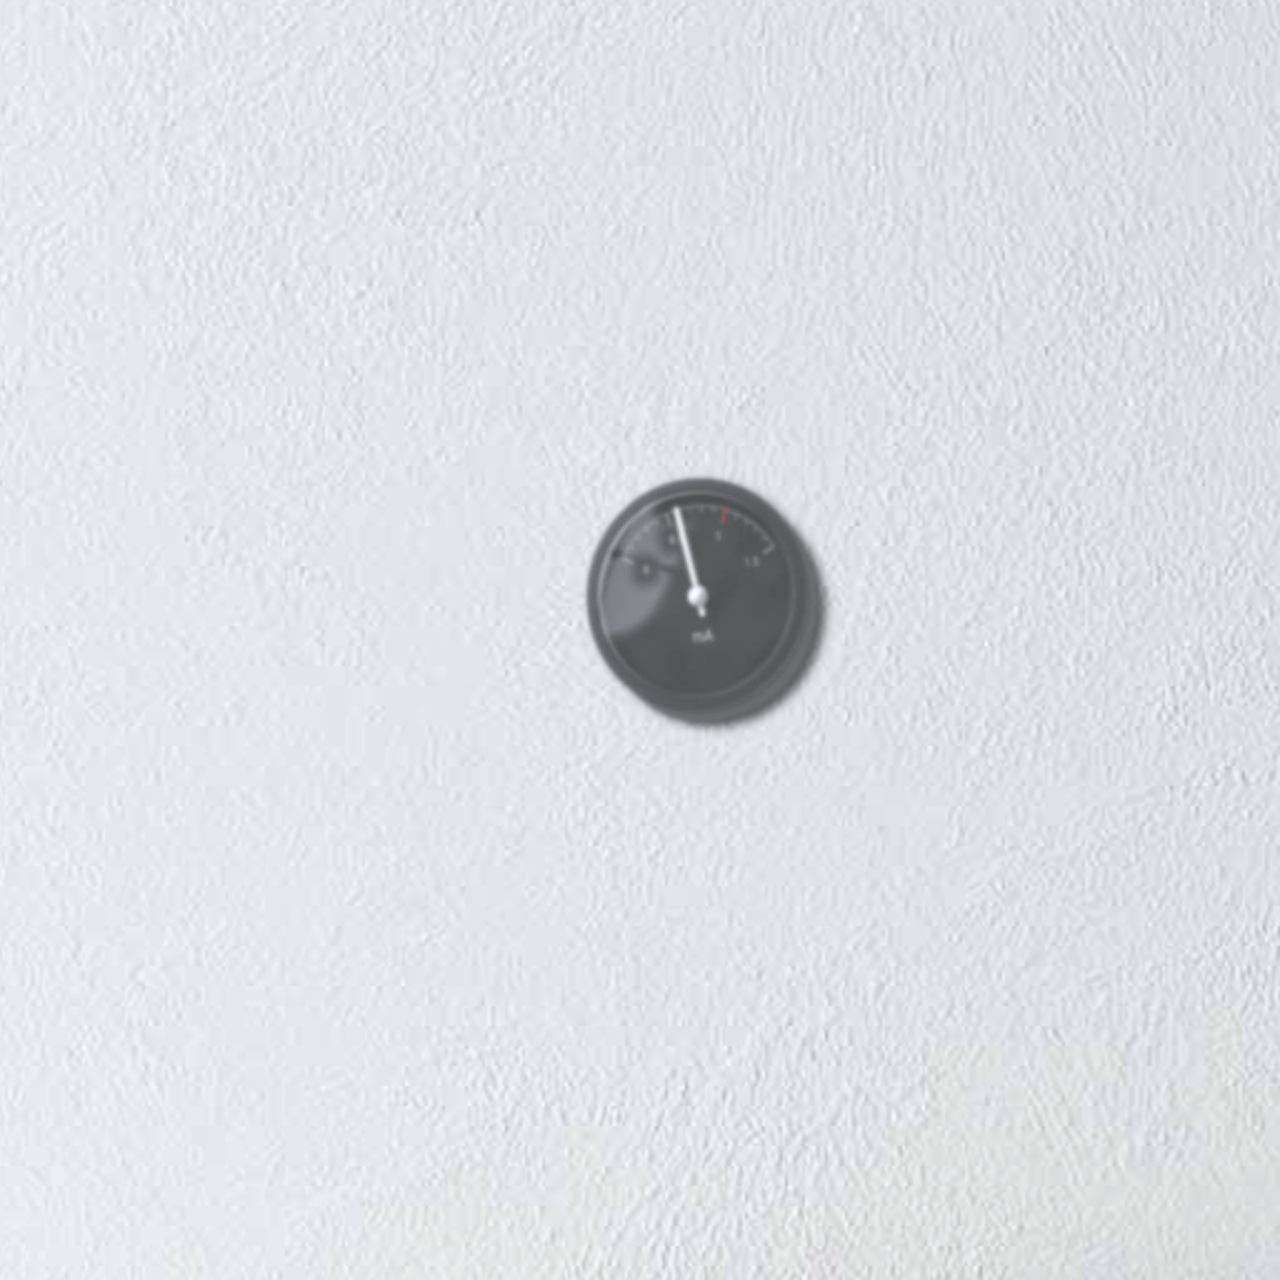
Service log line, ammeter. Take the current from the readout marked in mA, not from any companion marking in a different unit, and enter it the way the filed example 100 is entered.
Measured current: 0.6
